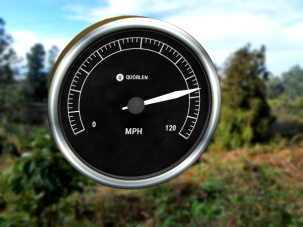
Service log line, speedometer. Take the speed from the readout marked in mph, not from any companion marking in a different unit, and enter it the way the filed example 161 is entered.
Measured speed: 96
